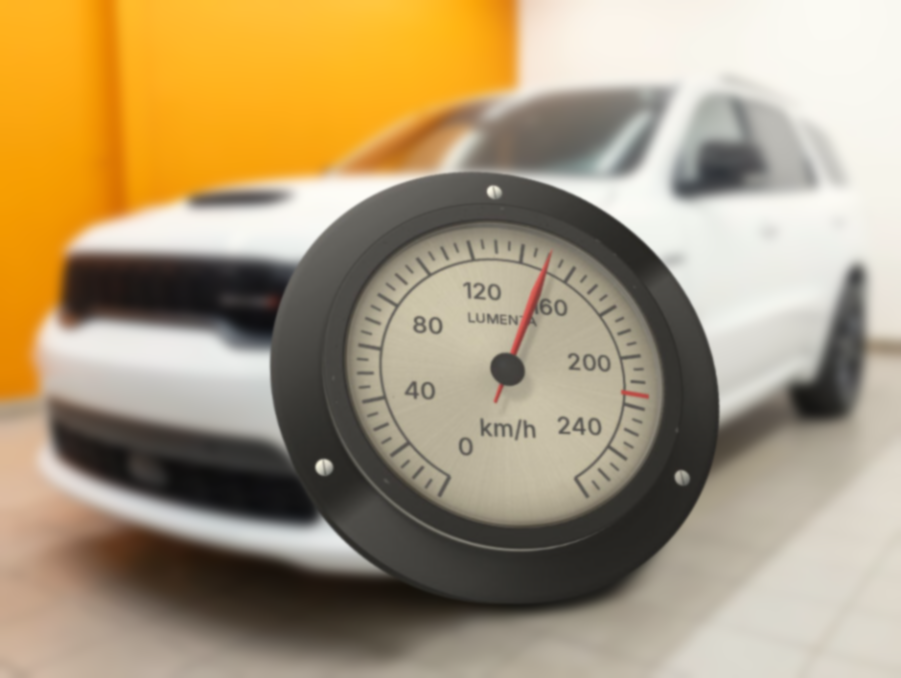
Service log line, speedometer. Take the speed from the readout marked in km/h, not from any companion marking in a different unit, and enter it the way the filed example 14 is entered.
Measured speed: 150
